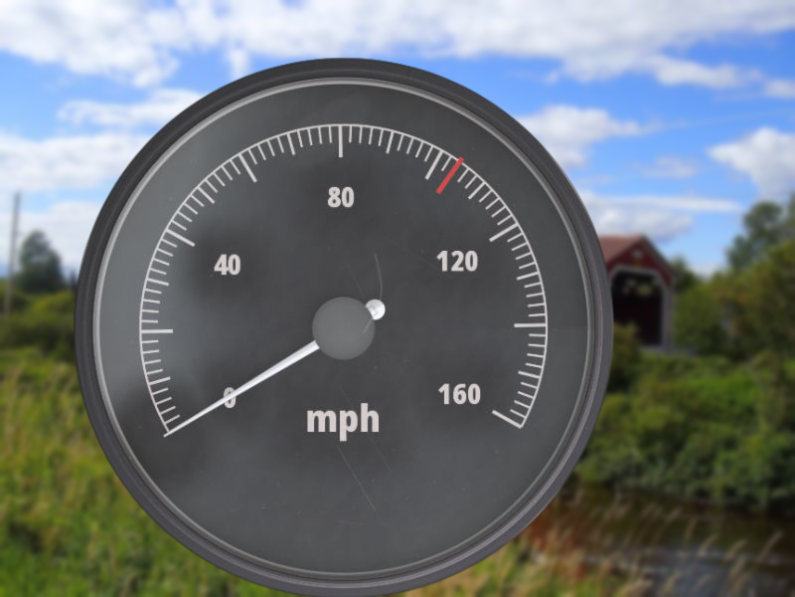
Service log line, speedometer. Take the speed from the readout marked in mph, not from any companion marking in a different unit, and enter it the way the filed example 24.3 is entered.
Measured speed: 0
